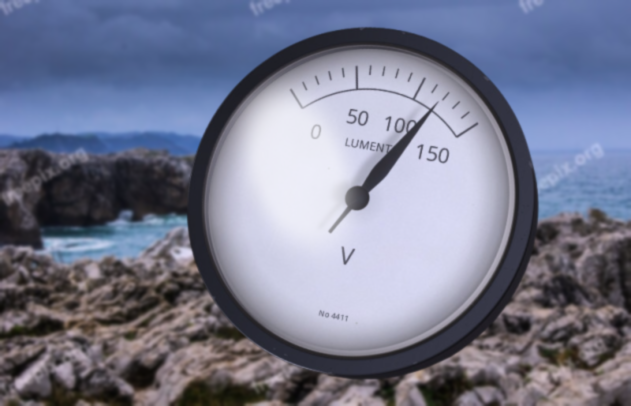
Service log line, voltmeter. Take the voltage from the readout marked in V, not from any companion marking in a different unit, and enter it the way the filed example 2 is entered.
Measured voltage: 120
